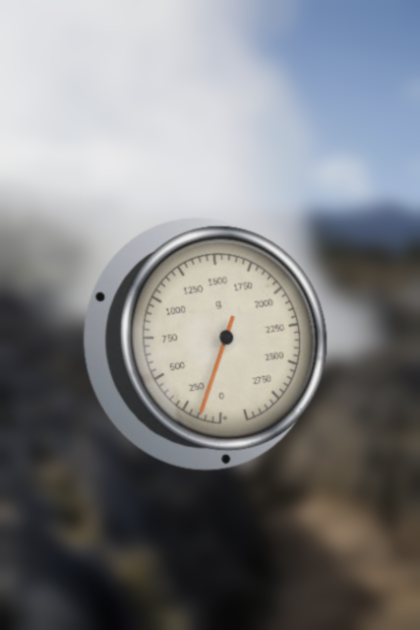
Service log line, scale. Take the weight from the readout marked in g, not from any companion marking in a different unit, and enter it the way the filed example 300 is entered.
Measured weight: 150
